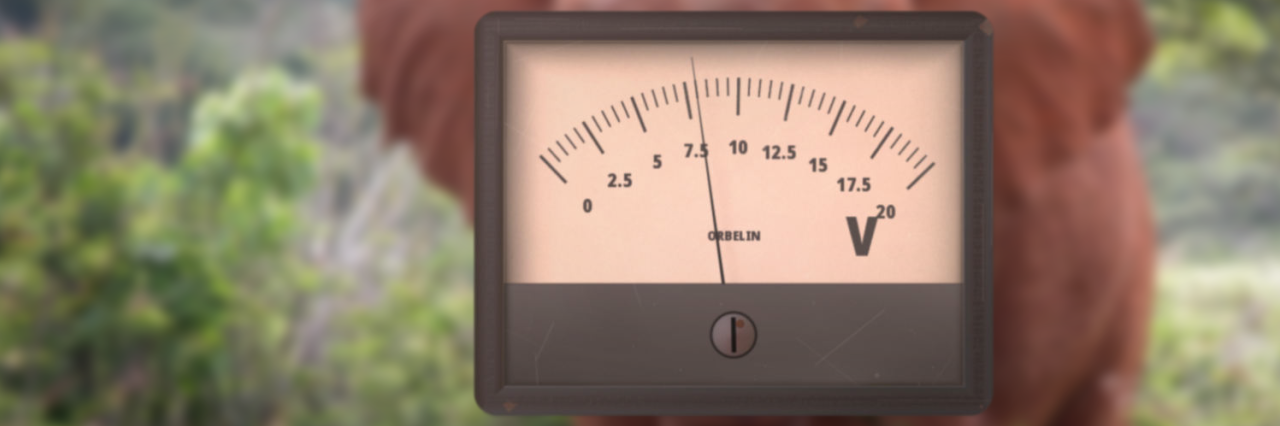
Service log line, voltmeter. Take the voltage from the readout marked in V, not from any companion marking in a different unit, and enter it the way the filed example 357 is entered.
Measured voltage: 8
